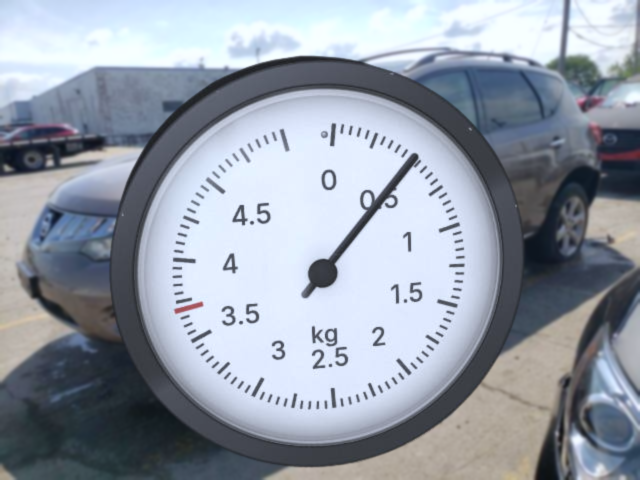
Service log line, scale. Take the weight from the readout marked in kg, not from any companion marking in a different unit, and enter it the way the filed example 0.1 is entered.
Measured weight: 0.5
